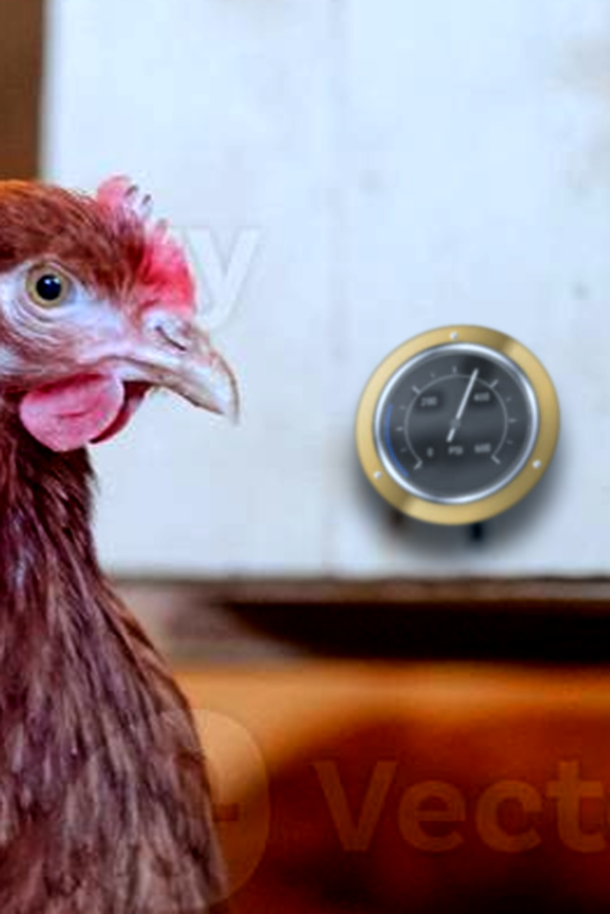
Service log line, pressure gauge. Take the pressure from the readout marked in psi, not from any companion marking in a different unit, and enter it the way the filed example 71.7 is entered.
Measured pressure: 350
